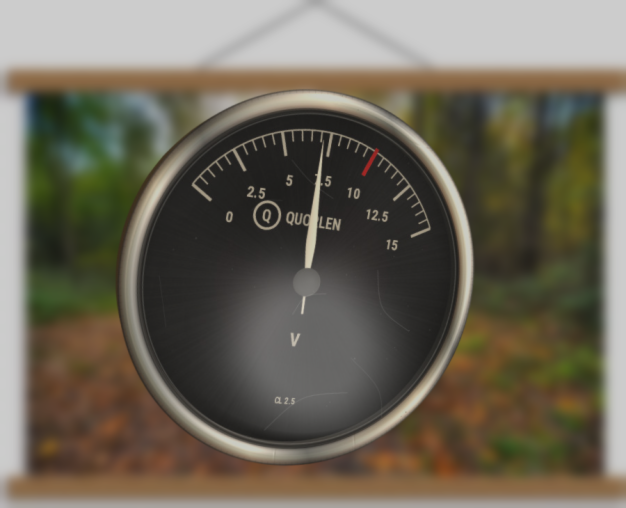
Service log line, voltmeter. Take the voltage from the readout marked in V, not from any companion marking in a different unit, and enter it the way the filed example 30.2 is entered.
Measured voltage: 7
